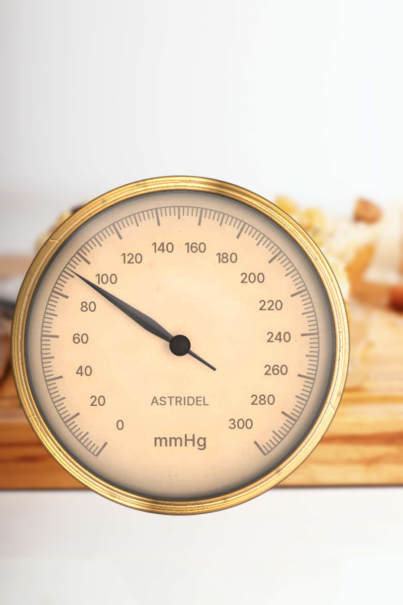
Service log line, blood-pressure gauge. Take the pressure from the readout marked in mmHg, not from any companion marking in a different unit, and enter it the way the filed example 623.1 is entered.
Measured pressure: 92
